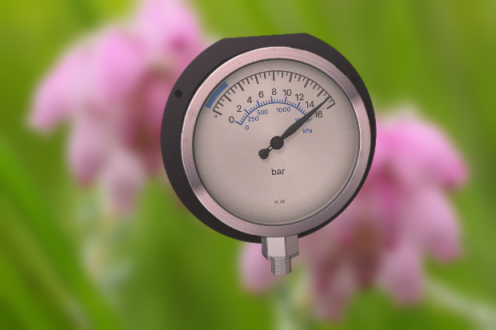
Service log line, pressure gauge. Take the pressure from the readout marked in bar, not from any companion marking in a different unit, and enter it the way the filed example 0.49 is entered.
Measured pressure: 15
